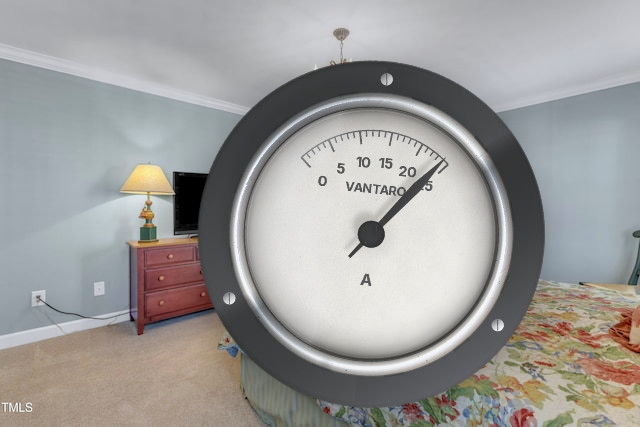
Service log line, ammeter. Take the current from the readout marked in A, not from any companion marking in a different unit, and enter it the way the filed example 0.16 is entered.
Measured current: 24
